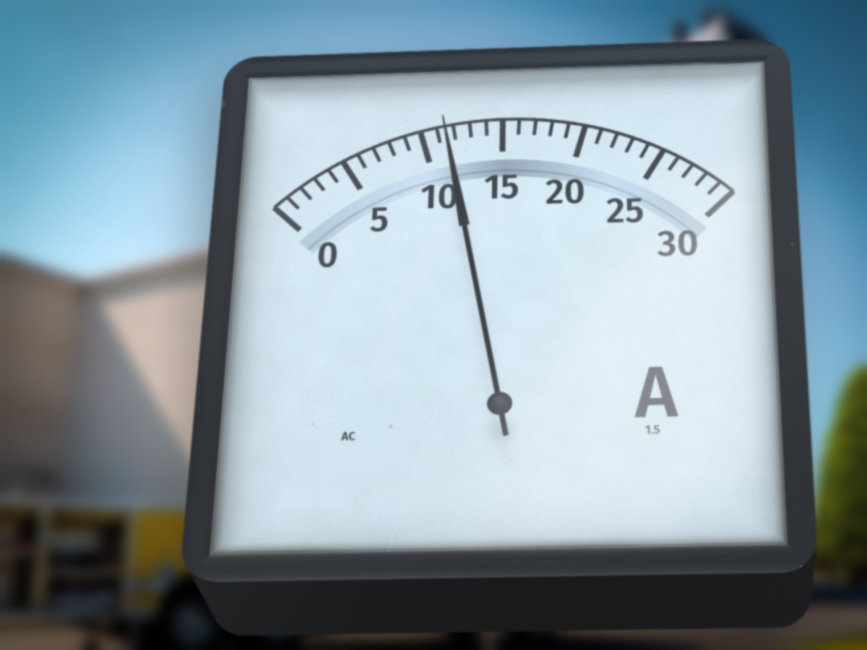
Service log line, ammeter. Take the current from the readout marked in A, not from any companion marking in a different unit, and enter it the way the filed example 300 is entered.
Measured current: 11.5
